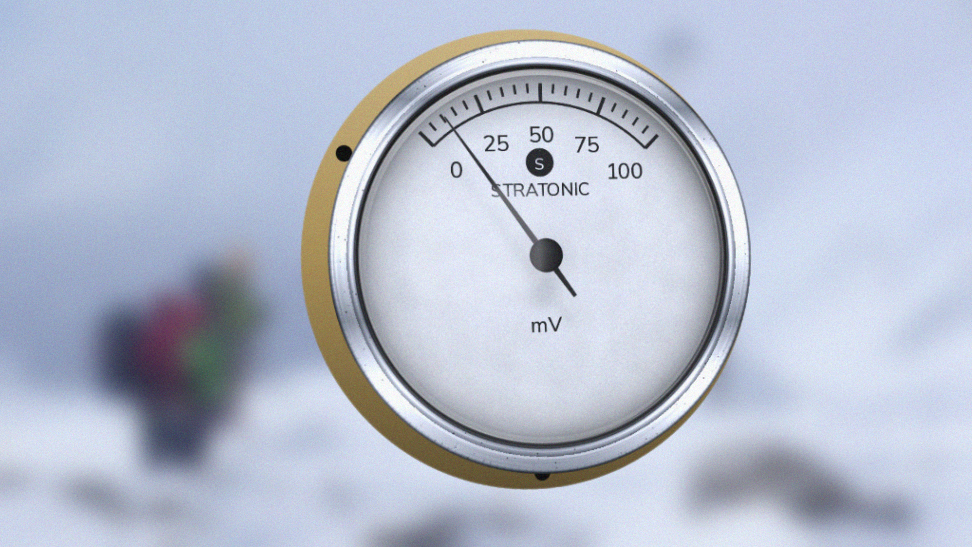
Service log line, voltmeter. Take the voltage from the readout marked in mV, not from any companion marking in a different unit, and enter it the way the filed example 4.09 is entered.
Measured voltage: 10
